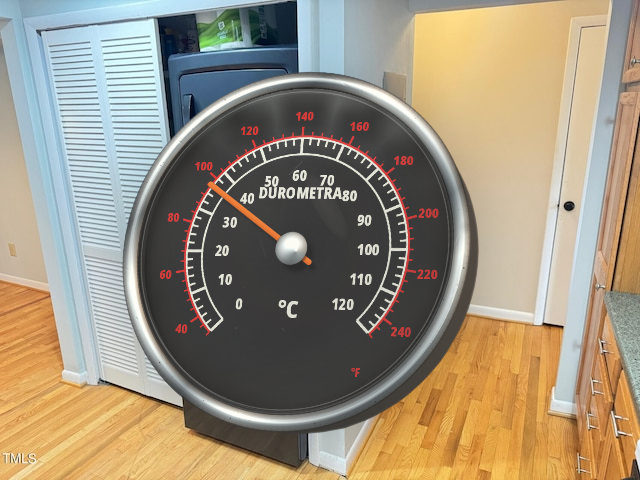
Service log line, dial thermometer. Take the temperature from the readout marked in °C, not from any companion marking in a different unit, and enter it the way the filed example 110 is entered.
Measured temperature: 36
